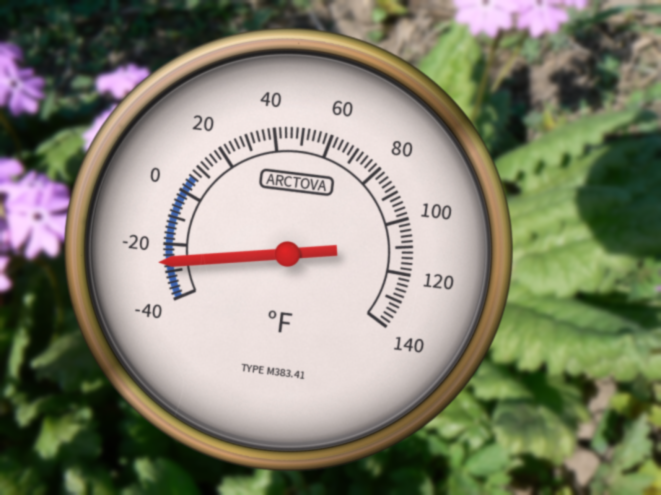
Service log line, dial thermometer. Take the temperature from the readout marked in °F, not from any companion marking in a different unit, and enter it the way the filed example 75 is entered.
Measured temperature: -26
